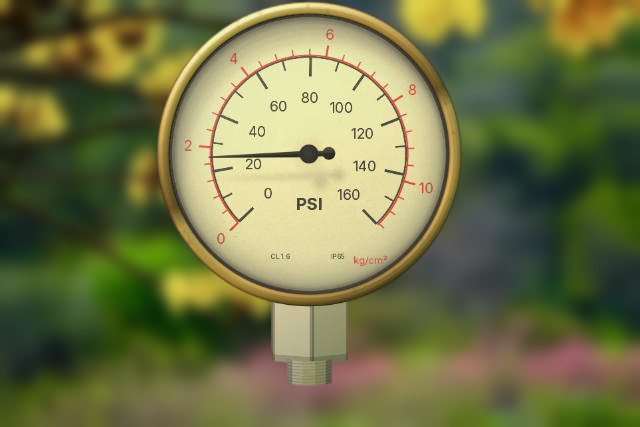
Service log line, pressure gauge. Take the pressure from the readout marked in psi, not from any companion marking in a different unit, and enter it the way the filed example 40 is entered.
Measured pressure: 25
